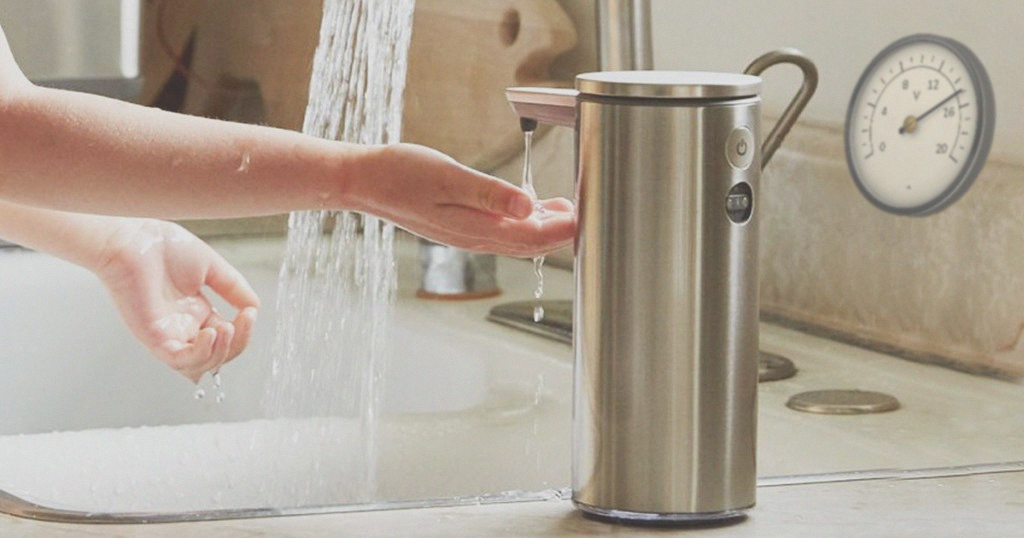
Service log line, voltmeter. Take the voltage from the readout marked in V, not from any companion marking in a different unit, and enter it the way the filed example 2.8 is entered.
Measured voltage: 15
